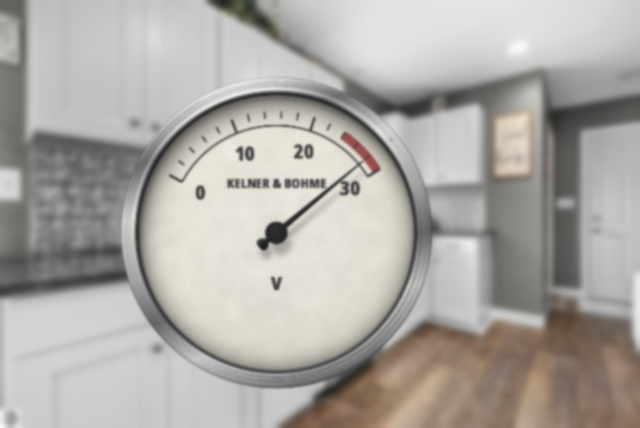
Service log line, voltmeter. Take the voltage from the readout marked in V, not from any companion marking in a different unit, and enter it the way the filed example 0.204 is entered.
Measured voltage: 28
